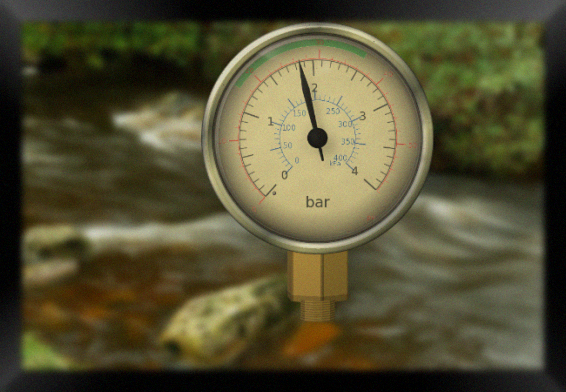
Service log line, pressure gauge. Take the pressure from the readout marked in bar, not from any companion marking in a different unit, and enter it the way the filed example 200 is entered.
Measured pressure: 1.85
